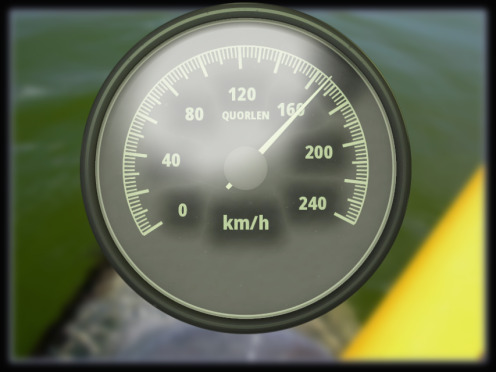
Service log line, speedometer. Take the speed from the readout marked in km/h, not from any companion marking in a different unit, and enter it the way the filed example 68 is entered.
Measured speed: 166
